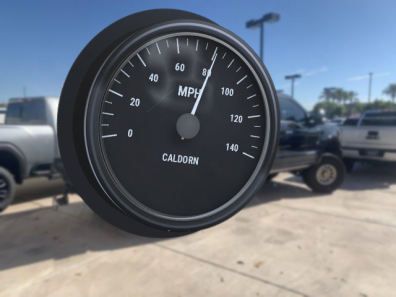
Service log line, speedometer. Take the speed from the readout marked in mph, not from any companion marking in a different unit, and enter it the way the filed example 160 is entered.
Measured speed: 80
